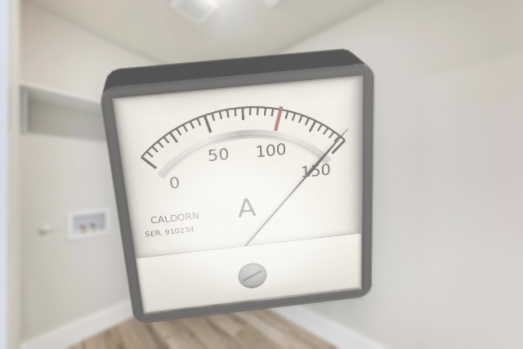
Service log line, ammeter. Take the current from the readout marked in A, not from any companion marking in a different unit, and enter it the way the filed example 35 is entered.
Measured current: 145
